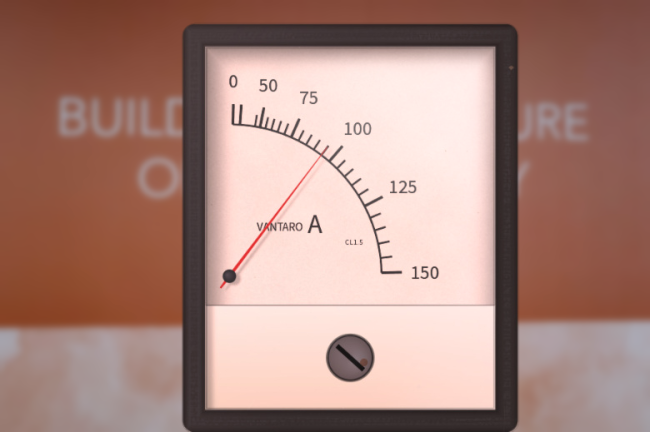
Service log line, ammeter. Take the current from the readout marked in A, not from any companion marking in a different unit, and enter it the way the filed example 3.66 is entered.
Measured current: 95
